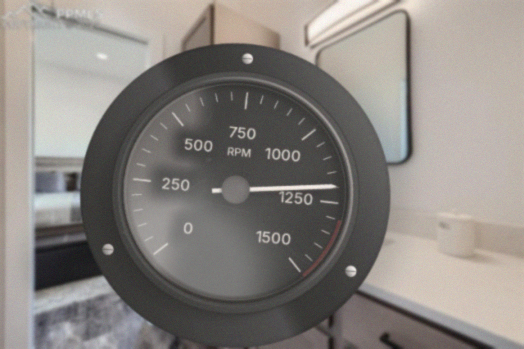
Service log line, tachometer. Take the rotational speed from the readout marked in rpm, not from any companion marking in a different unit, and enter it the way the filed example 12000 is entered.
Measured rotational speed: 1200
